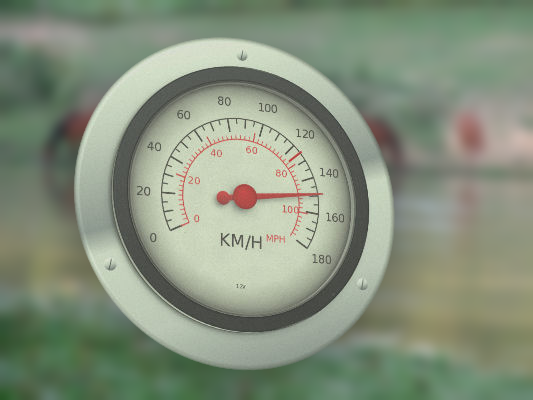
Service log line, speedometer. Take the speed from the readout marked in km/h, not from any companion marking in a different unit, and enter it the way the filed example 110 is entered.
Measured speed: 150
